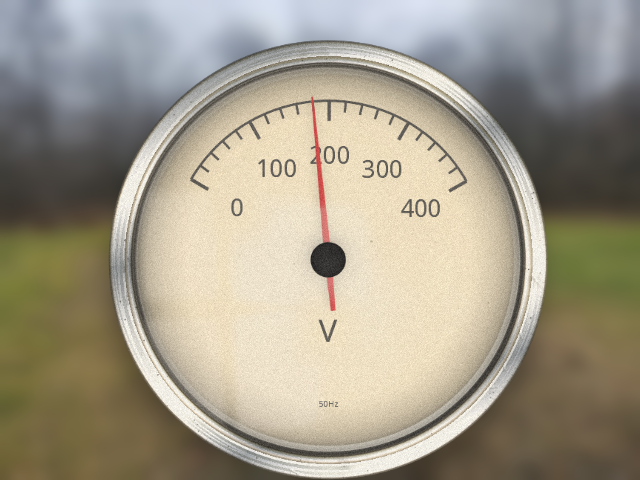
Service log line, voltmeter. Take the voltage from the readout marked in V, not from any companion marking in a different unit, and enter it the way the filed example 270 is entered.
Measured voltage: 180
